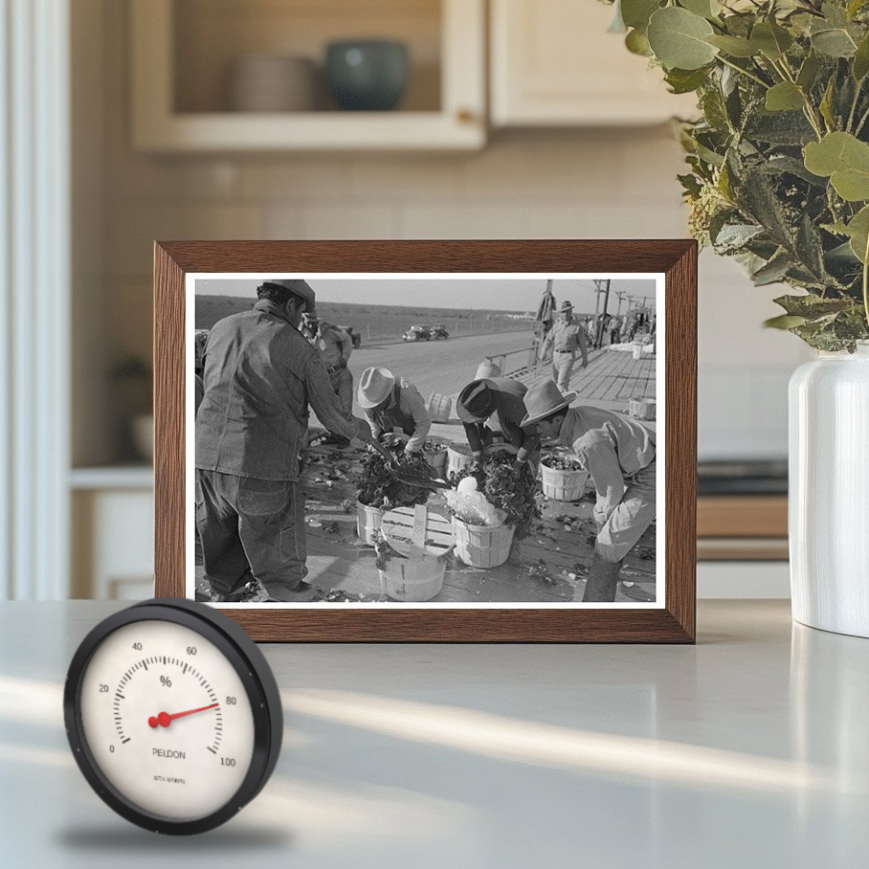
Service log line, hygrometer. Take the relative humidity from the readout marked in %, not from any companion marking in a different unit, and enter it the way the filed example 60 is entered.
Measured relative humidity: 80
